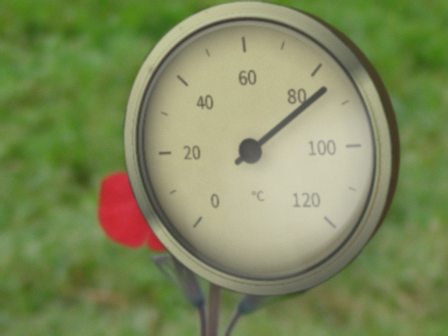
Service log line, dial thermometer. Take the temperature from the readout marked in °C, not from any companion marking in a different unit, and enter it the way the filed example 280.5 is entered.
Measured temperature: 85
